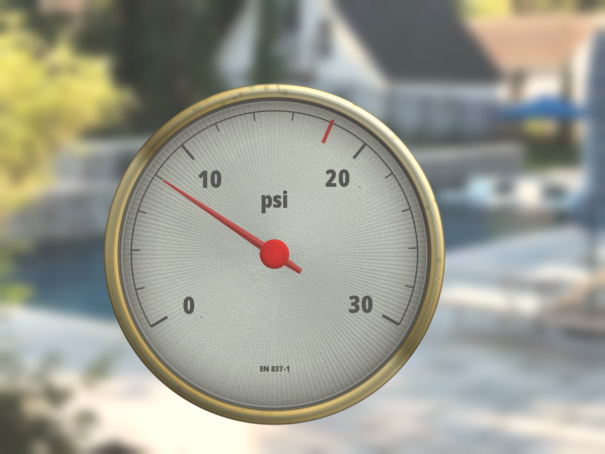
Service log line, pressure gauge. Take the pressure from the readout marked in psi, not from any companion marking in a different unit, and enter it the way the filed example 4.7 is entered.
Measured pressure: 8
